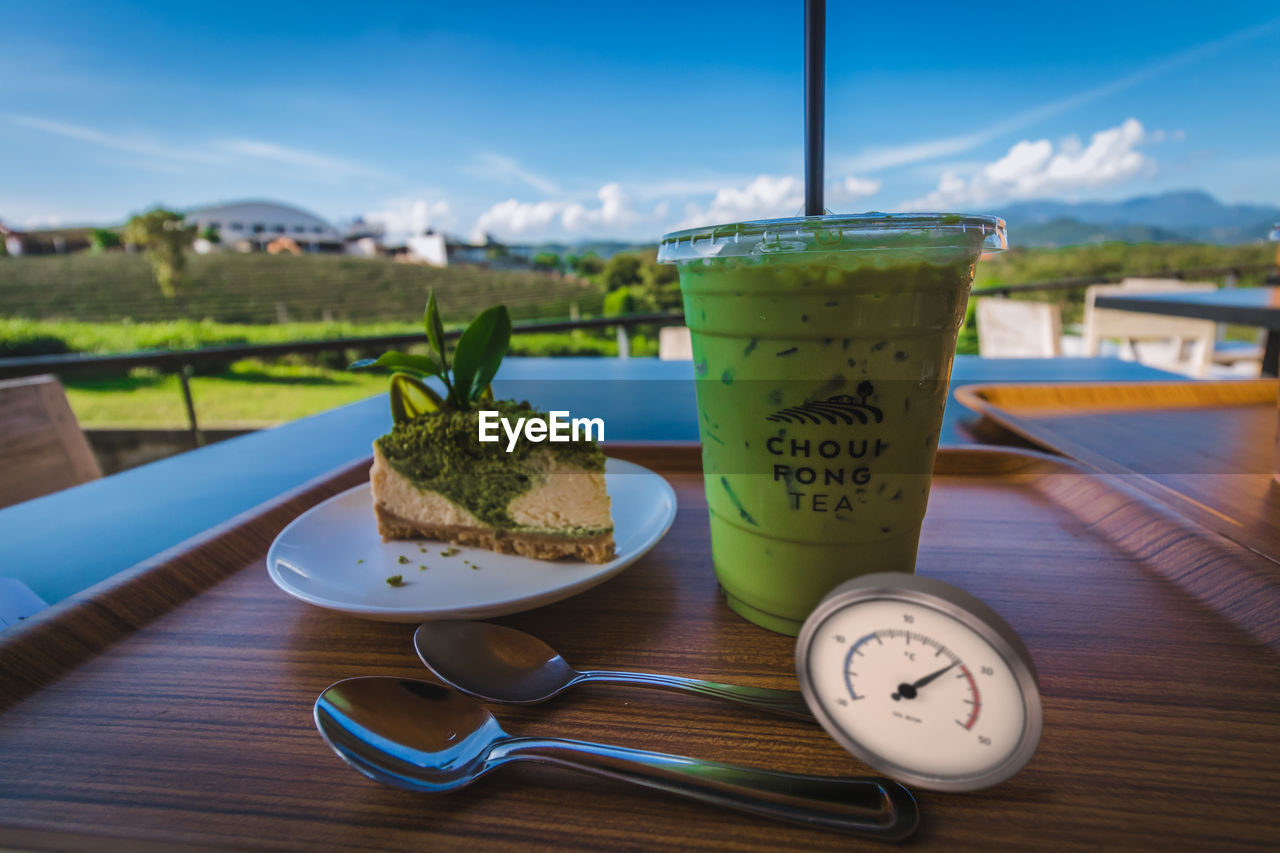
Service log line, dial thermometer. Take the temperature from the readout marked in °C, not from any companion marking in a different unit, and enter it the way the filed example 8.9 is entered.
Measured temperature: 25
